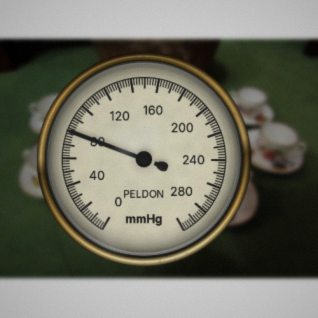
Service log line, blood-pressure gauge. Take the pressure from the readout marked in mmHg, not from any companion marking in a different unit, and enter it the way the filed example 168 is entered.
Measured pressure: 80
